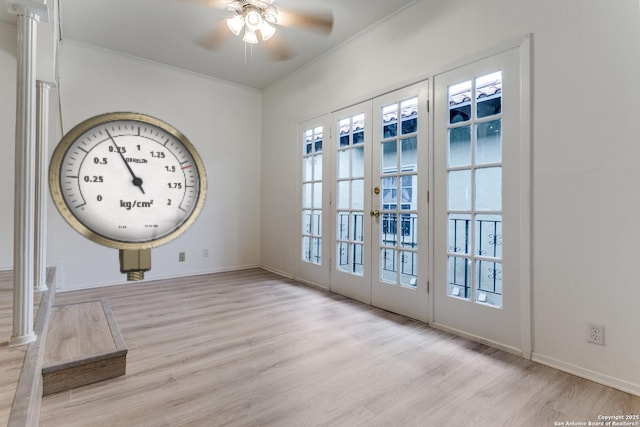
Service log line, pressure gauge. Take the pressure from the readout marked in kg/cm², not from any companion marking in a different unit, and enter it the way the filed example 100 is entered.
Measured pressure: 0.75
